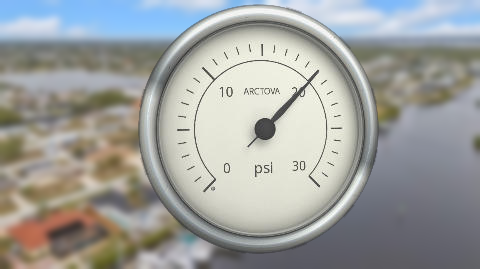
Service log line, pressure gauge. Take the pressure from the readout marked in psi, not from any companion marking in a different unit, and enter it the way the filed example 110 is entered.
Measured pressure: 20
